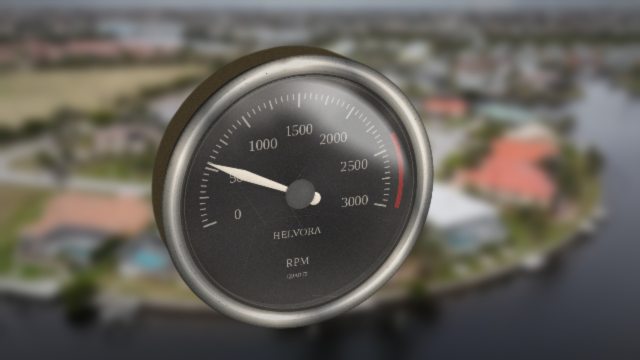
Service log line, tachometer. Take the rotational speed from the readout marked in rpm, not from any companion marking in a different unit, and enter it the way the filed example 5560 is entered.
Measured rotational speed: 550
